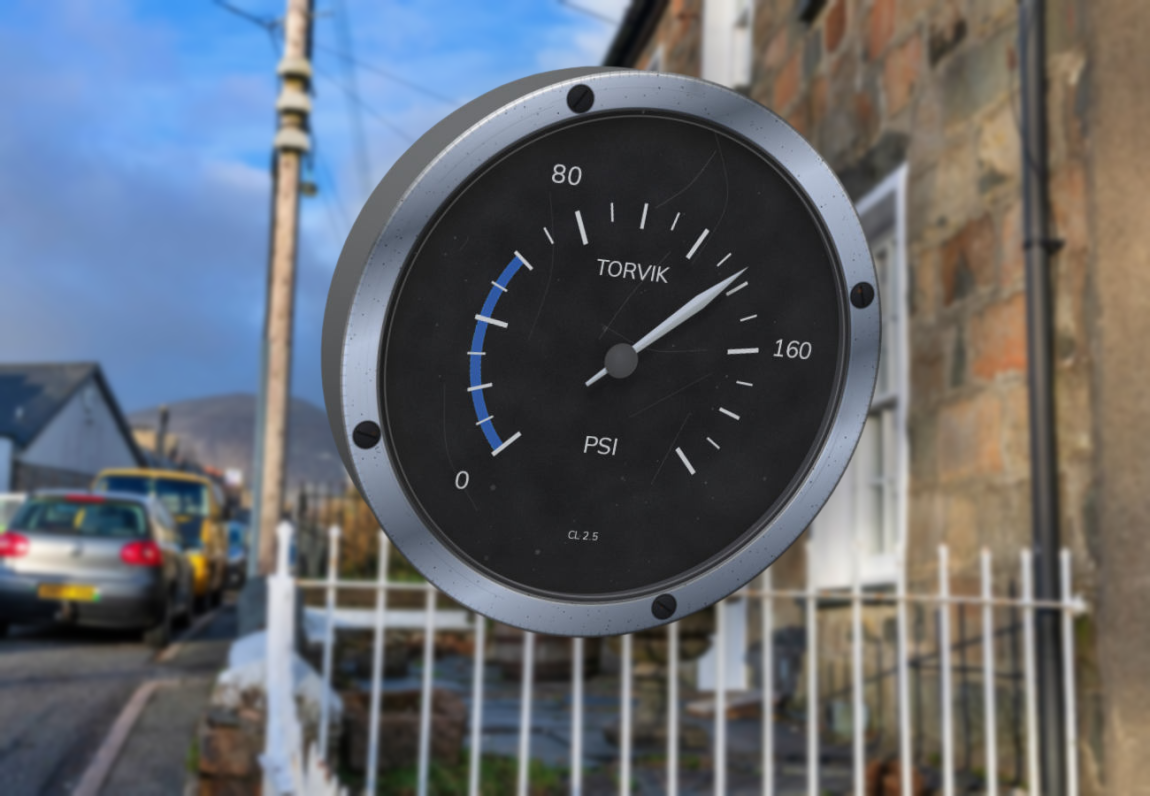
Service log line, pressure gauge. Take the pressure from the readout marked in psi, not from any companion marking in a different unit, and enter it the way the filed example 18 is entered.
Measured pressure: 135
